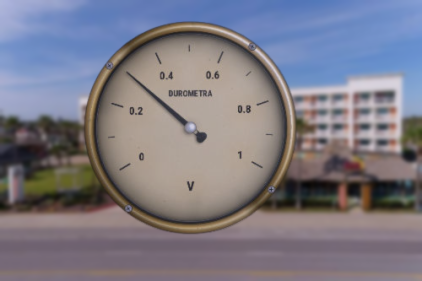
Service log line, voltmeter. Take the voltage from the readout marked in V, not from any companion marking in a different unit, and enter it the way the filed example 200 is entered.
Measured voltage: 0.3
